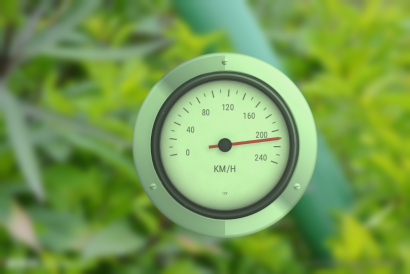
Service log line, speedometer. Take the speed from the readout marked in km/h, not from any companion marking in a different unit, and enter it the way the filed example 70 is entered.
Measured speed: 210
